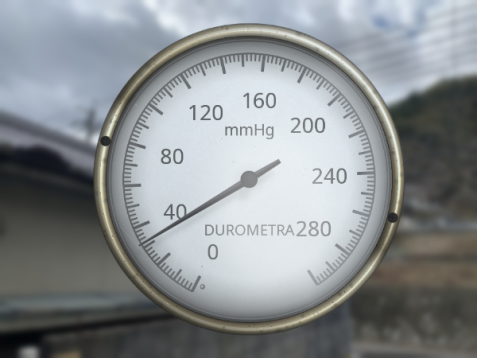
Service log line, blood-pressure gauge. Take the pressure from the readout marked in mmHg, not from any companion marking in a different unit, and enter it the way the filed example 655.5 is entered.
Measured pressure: 32
